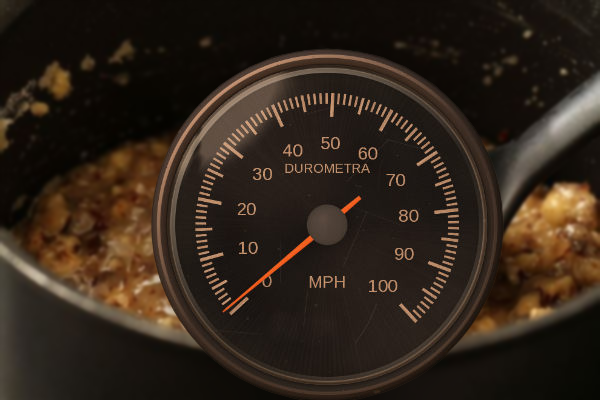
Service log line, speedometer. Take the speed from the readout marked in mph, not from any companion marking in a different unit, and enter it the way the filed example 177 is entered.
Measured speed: 1
